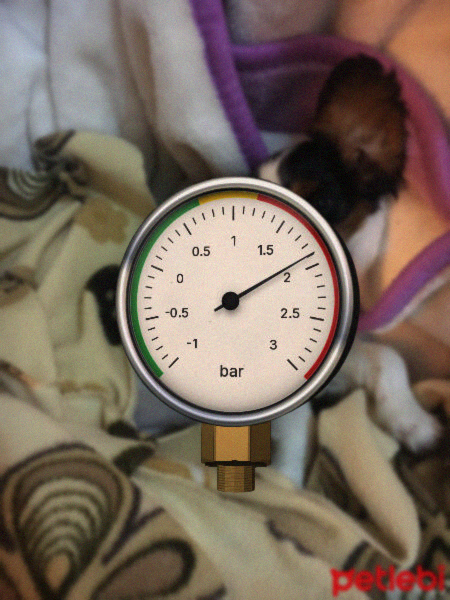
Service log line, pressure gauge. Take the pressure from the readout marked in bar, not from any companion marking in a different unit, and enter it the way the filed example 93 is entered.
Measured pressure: 1.9
